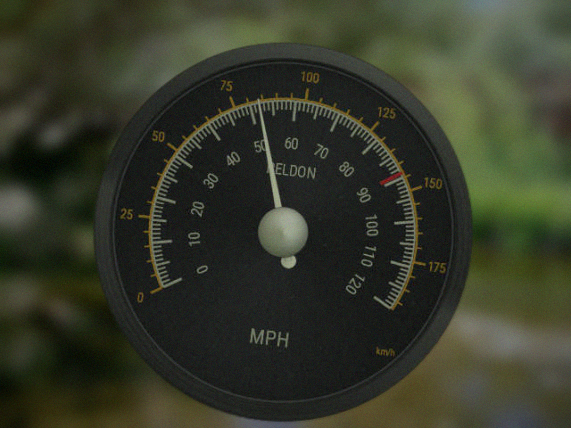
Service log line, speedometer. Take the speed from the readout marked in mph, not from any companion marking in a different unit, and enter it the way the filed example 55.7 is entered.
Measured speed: 52
